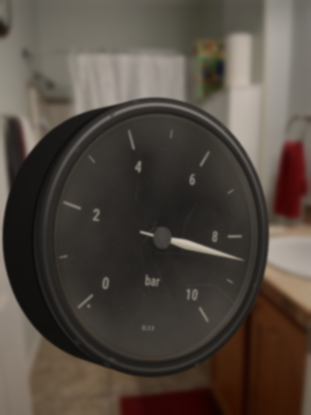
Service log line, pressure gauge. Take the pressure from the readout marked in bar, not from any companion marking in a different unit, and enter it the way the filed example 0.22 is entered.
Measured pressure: 8.5
